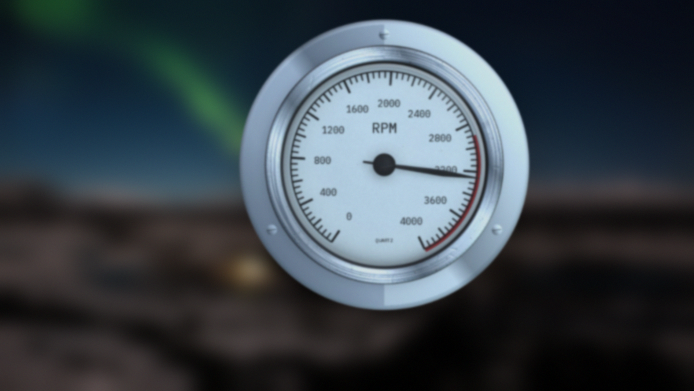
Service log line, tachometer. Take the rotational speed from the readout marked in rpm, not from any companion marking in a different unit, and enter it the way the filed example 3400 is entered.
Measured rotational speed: 3250
